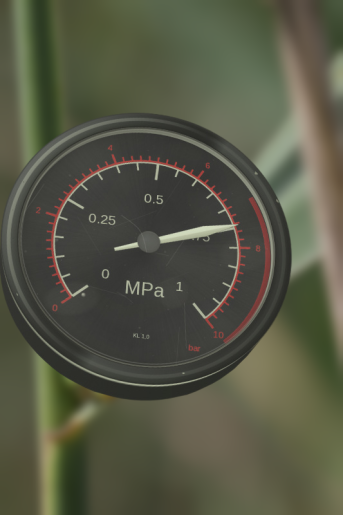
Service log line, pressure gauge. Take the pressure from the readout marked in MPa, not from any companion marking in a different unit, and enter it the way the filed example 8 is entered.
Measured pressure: 0.75
